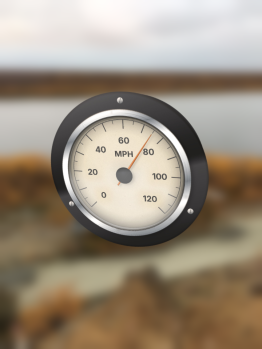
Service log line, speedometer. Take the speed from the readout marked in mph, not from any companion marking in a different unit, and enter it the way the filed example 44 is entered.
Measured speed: 75
